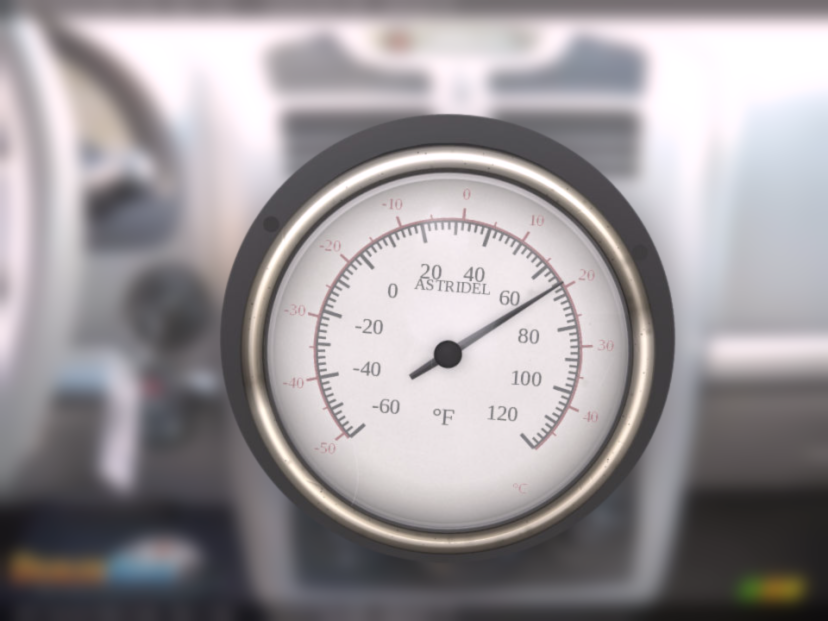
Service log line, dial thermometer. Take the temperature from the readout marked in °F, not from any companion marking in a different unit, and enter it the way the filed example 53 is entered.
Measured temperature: 66
